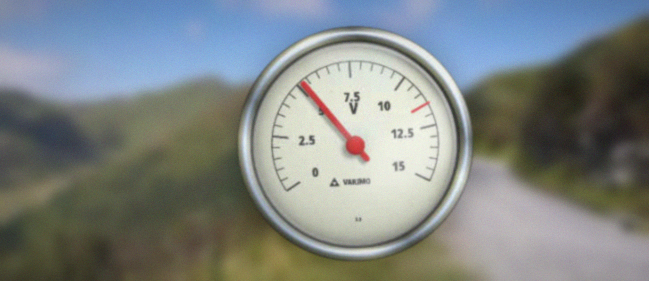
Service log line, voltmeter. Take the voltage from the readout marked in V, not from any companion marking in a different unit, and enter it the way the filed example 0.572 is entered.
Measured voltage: 5.25
